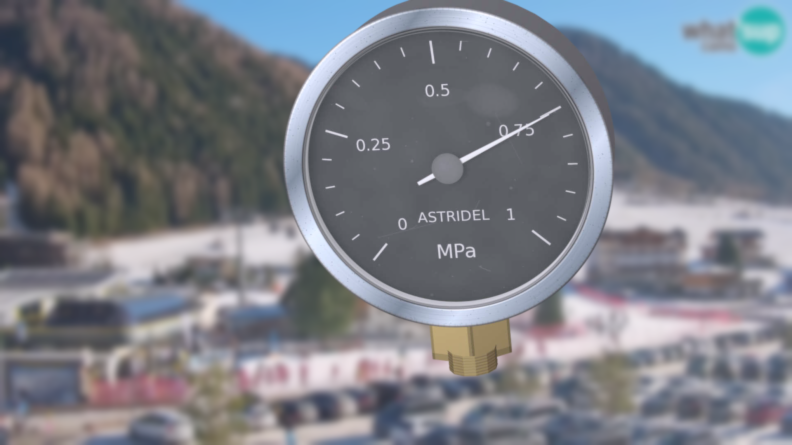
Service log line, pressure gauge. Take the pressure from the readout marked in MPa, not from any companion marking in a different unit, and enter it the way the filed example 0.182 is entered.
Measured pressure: 0.75
